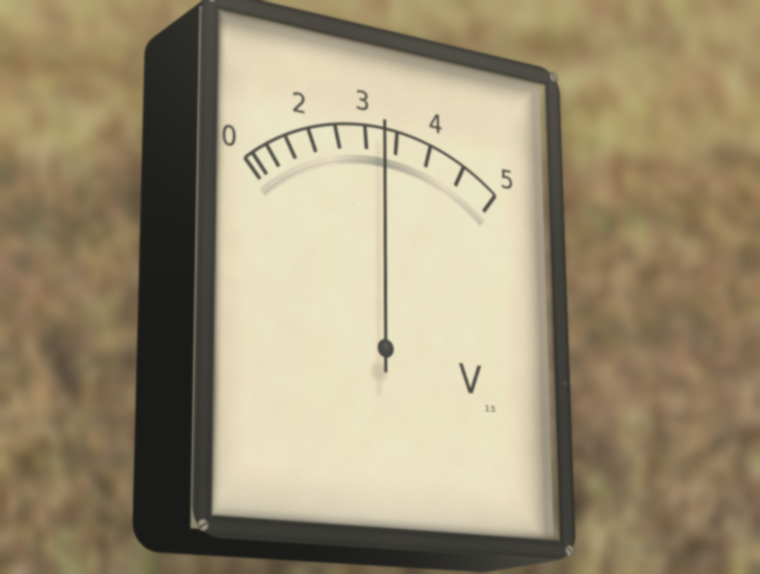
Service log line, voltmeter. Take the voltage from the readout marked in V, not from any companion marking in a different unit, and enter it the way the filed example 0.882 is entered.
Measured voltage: 3.25
